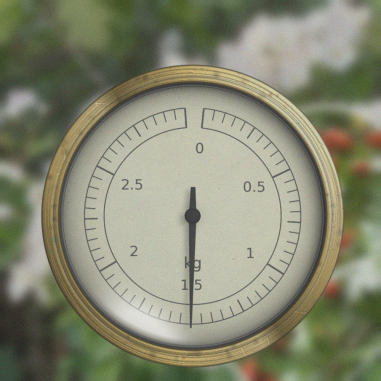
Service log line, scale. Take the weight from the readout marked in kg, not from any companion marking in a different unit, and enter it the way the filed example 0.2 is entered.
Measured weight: 1.5
